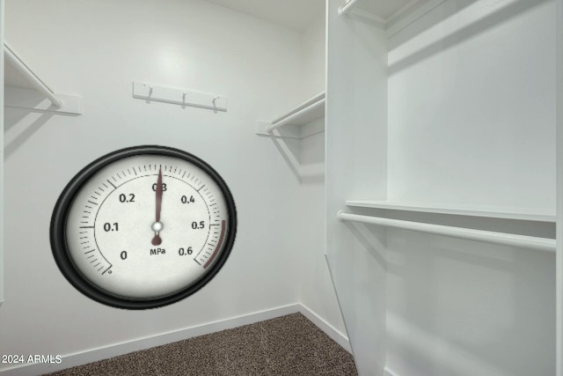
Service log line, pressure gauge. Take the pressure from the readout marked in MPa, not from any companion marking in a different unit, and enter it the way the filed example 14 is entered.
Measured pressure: 0.3
